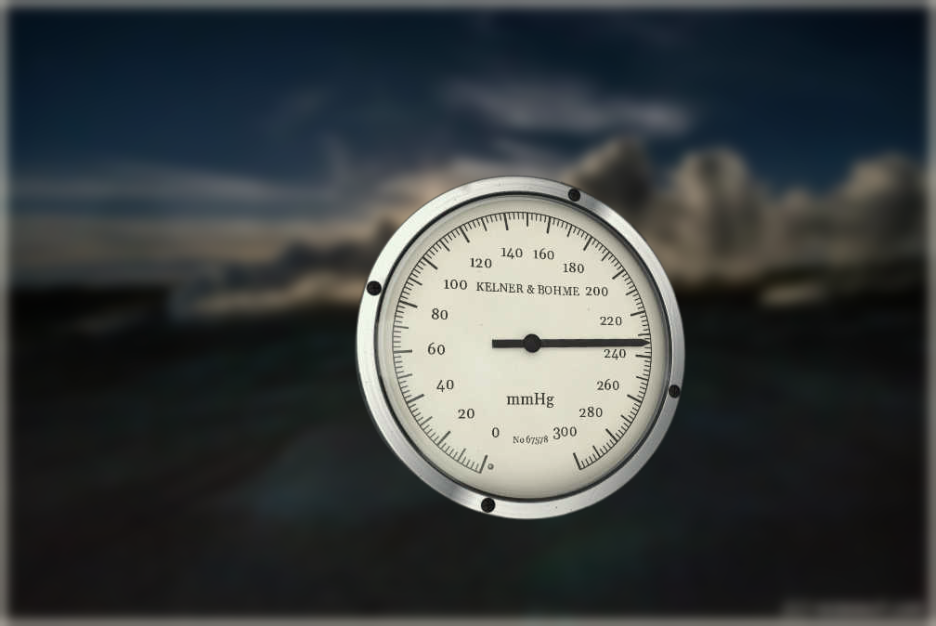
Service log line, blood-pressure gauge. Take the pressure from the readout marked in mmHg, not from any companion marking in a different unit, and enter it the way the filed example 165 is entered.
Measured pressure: 234
